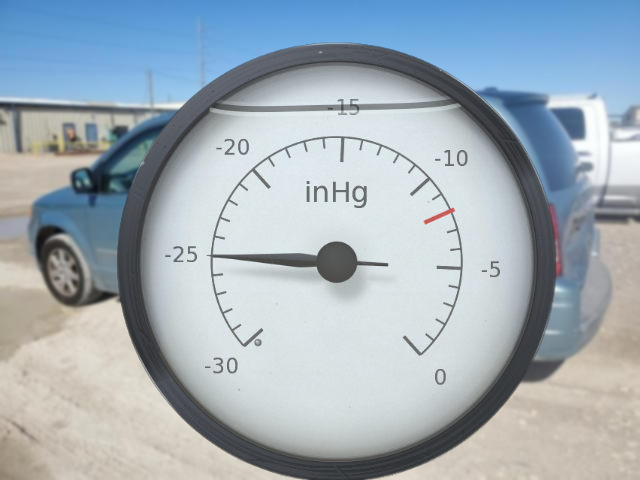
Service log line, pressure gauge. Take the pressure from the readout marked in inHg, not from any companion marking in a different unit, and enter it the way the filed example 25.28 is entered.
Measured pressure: -25
